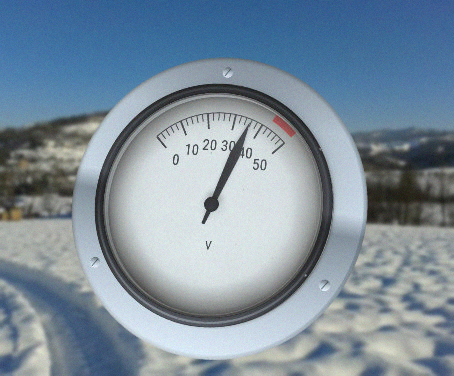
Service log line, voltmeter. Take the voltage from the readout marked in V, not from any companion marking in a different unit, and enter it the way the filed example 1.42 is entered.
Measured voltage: 36
